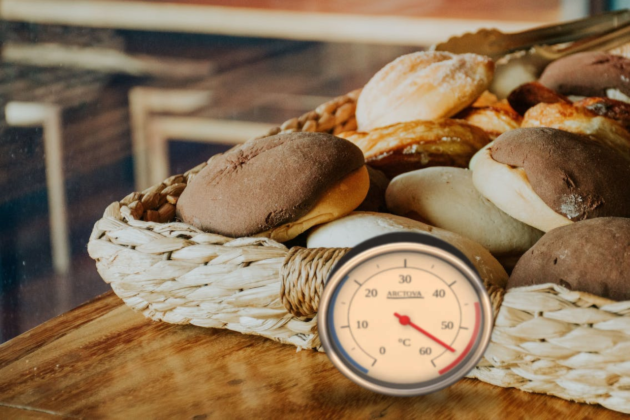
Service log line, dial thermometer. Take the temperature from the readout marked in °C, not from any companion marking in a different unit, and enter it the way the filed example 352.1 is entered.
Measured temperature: 55
